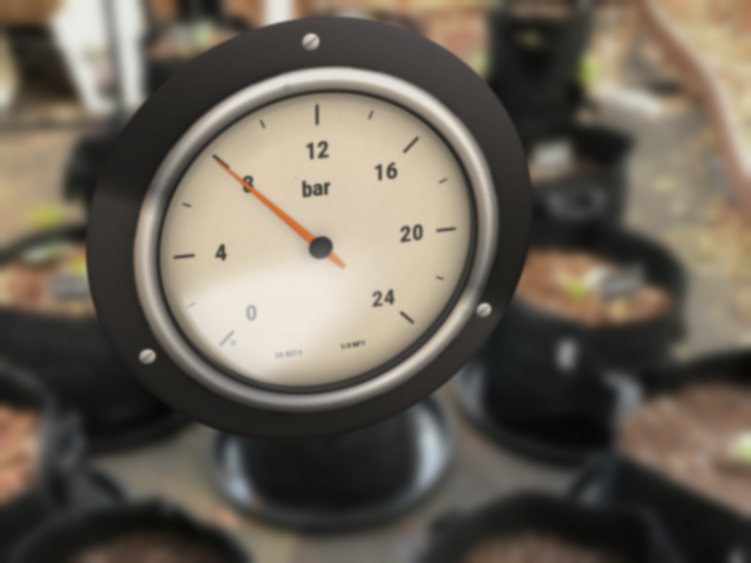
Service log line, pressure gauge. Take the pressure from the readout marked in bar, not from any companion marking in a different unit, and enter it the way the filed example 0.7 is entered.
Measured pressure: 8
